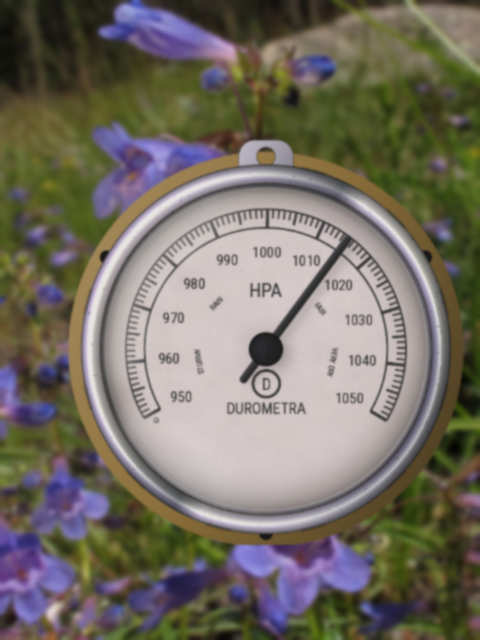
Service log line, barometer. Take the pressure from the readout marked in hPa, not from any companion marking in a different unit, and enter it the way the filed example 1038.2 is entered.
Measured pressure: 1015
